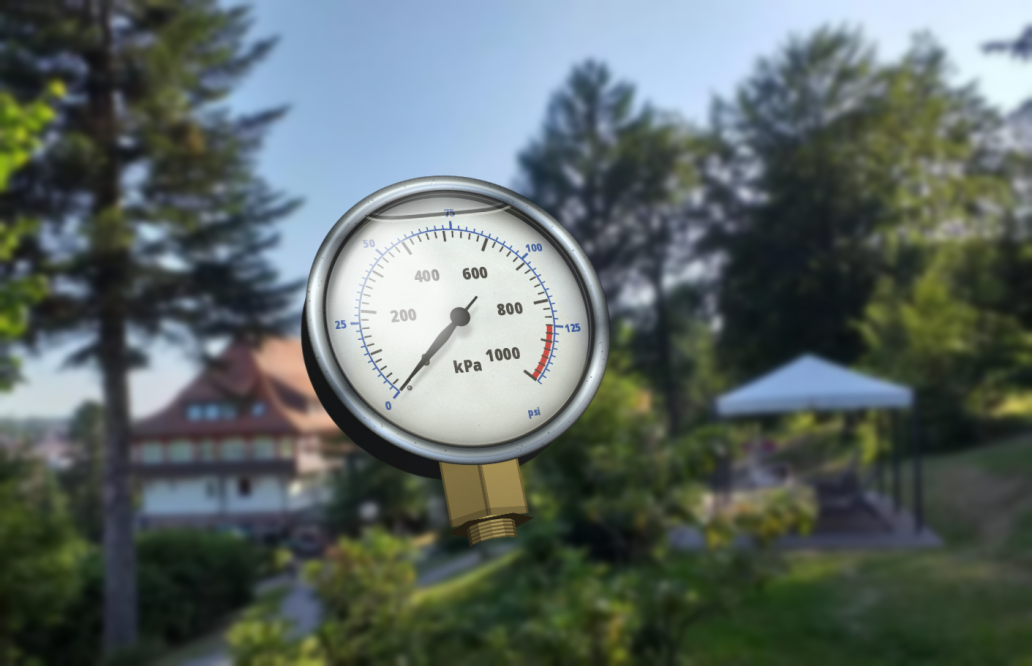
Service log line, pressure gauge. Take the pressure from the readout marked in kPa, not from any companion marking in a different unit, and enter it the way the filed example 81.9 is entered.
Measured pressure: 0
